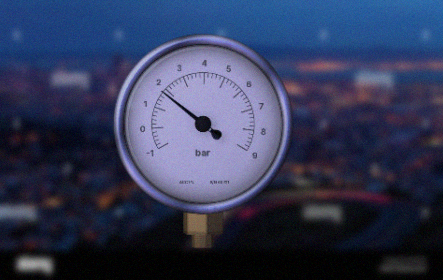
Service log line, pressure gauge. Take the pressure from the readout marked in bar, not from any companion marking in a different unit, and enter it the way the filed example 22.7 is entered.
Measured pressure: 1.8
